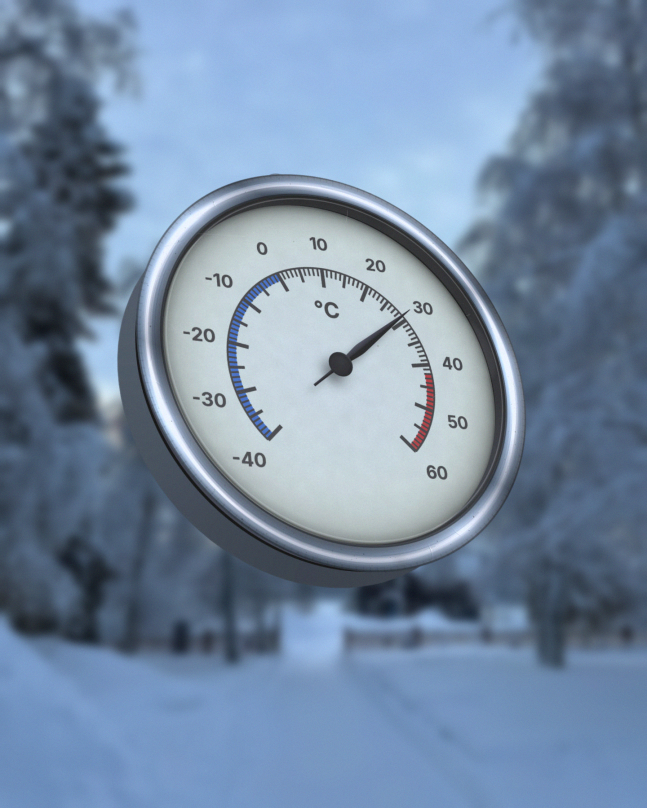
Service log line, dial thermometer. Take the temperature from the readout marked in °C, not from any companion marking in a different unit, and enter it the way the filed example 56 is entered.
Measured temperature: 29
